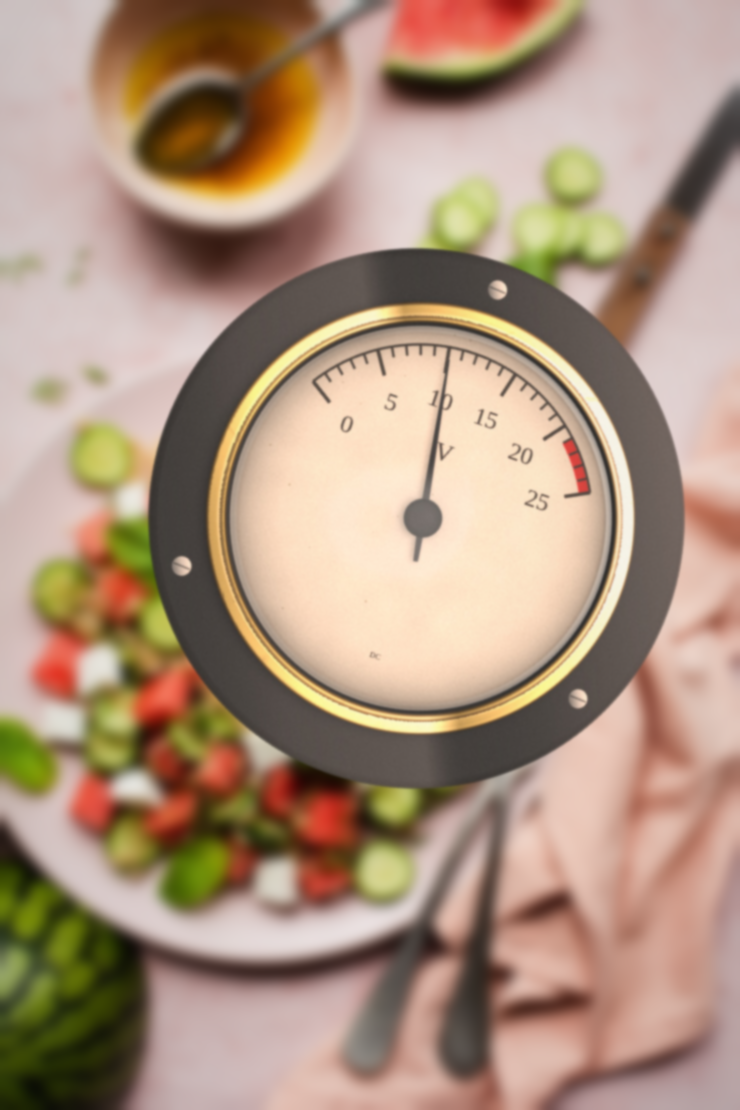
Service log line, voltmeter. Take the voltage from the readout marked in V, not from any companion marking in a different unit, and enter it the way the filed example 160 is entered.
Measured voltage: 10
